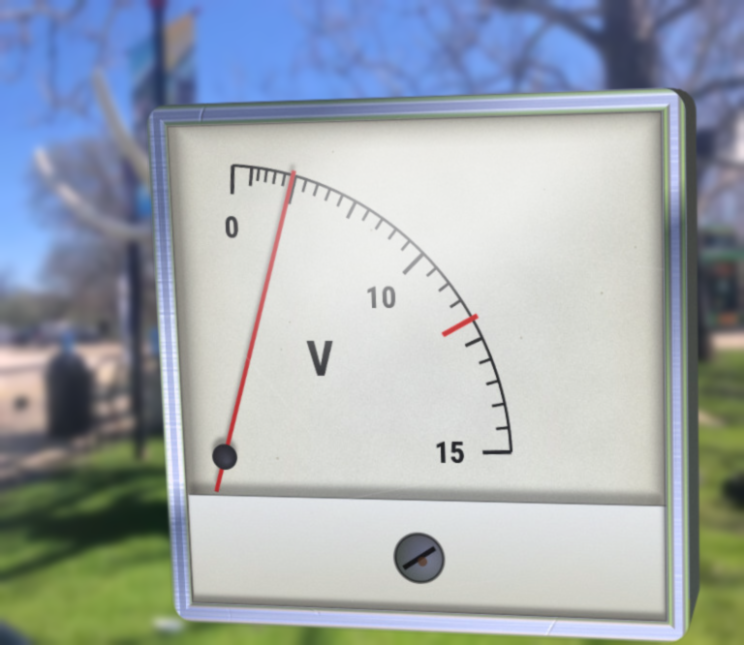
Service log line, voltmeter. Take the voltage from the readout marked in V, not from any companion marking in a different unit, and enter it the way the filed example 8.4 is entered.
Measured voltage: 5
